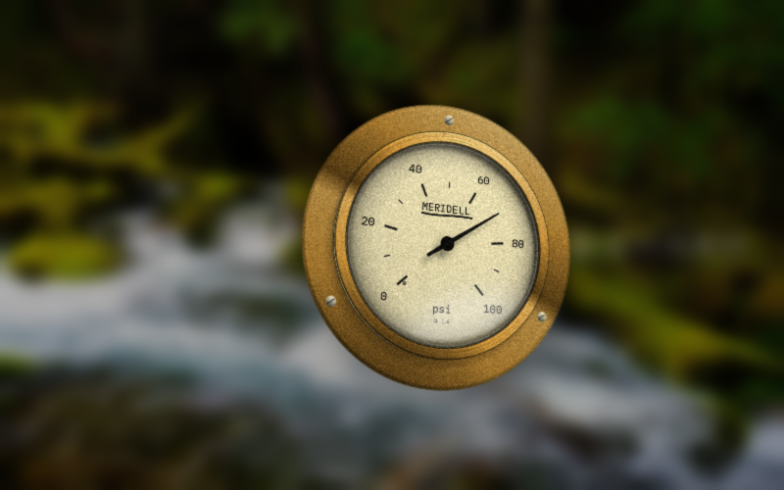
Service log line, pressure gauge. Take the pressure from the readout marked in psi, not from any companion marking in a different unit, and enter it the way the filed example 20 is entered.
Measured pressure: 70
